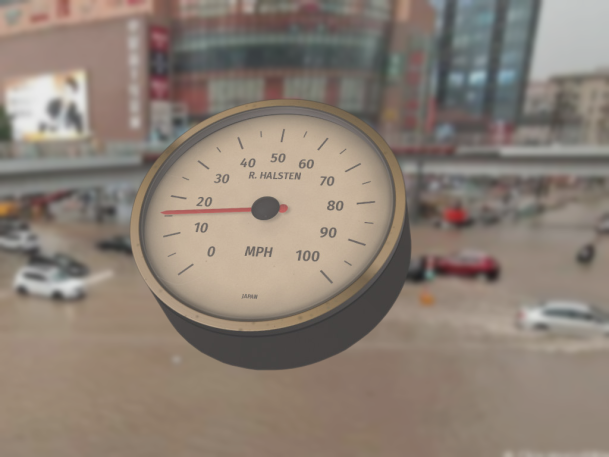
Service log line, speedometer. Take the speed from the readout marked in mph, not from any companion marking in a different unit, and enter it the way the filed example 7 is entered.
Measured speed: 15
